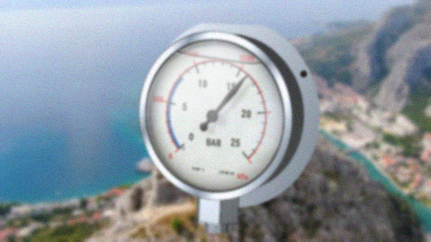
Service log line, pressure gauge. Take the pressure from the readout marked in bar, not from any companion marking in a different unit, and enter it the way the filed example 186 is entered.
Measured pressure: 16
